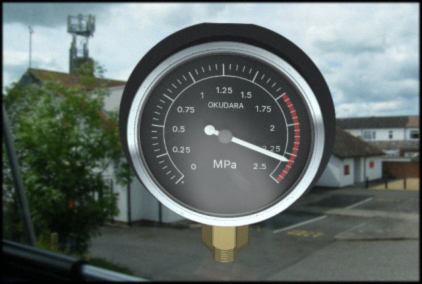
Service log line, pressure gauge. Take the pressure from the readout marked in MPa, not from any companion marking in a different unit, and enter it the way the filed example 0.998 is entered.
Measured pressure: 2.3
